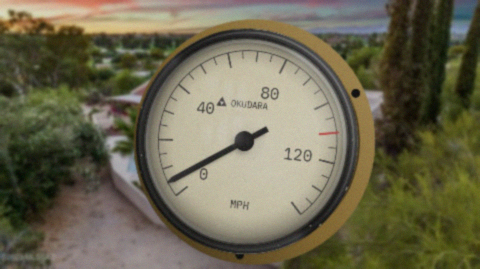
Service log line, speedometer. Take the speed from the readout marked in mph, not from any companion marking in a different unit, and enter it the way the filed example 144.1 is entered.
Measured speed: 5
